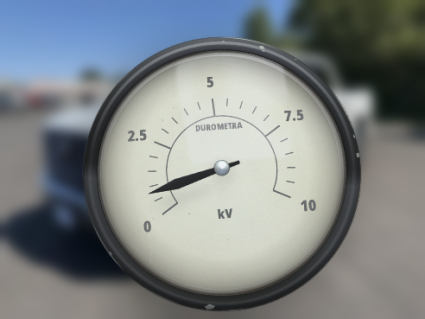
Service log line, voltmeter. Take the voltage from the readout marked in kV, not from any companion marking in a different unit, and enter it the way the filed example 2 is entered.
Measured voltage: 0.75
